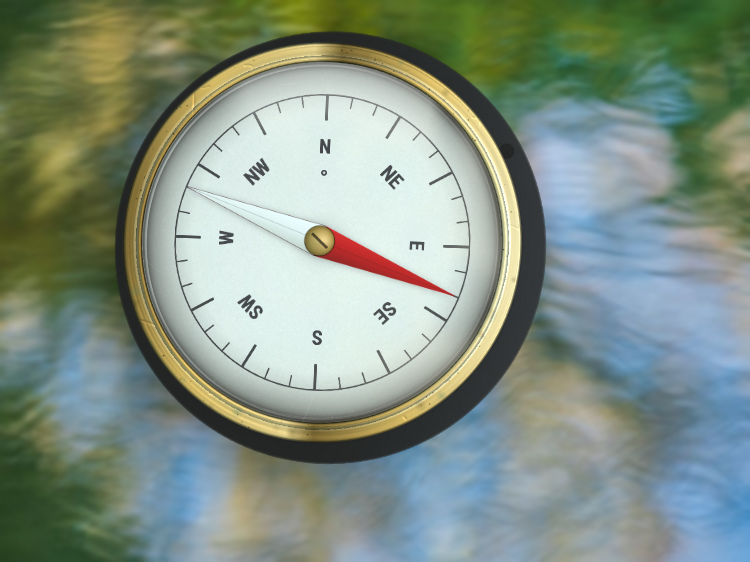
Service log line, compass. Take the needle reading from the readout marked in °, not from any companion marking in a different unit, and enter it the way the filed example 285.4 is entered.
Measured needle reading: 110
